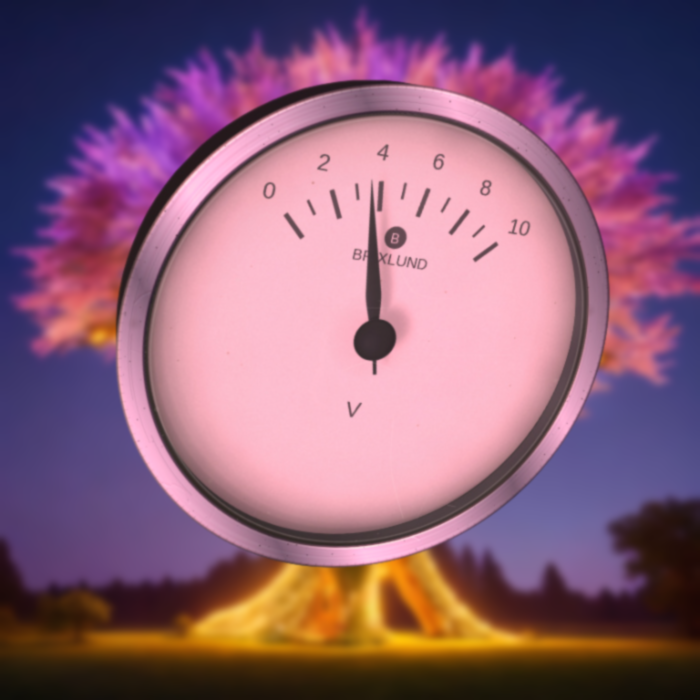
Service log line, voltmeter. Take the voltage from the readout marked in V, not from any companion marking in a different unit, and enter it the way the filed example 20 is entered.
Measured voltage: 3.5
